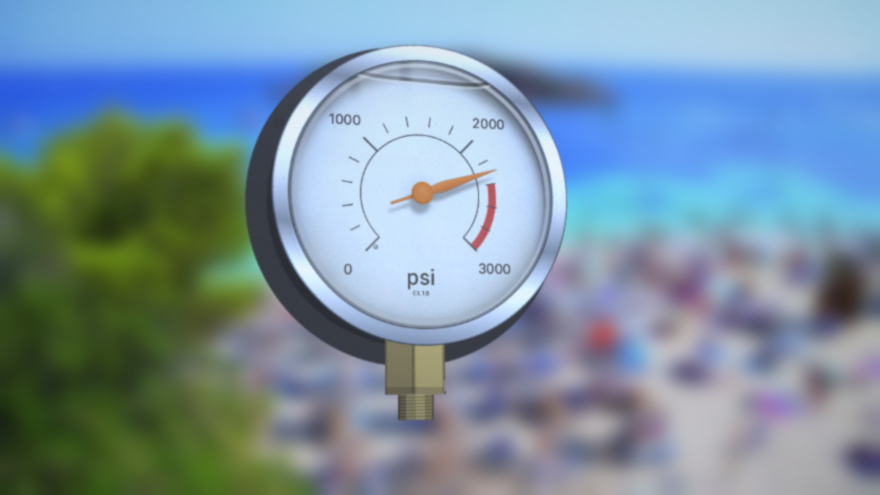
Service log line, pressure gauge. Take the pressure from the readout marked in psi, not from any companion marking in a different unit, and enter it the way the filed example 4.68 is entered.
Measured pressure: 2300
